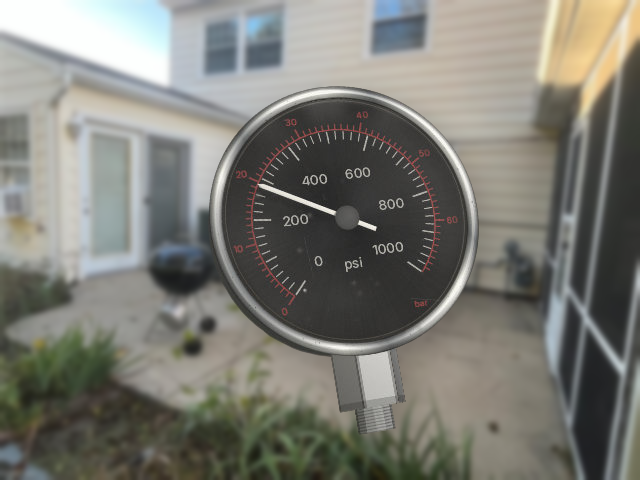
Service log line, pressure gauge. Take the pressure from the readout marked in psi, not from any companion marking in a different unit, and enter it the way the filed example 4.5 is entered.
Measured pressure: 280
